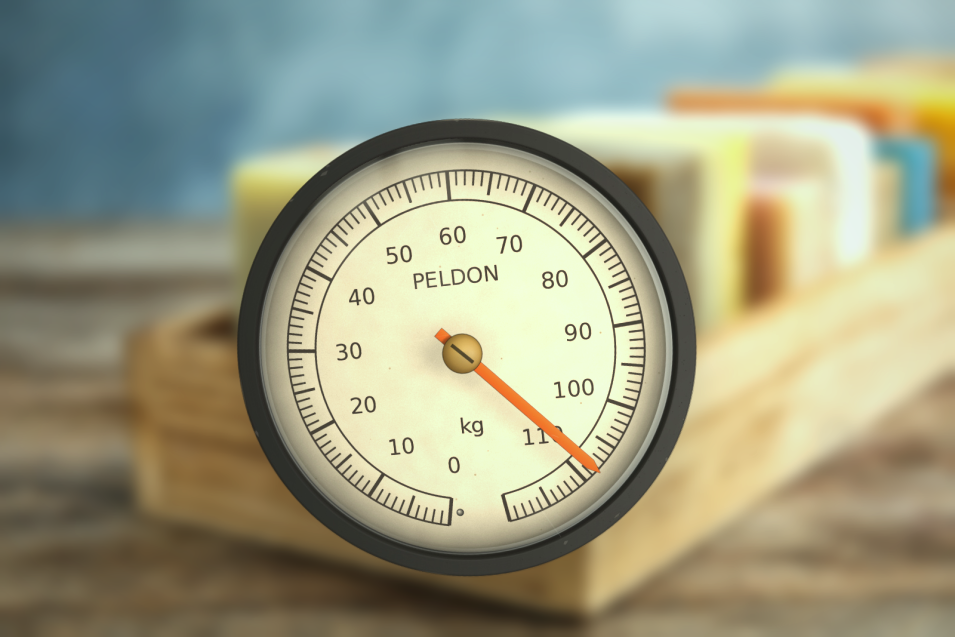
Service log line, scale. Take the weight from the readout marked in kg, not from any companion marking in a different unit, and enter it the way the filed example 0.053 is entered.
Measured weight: 108
